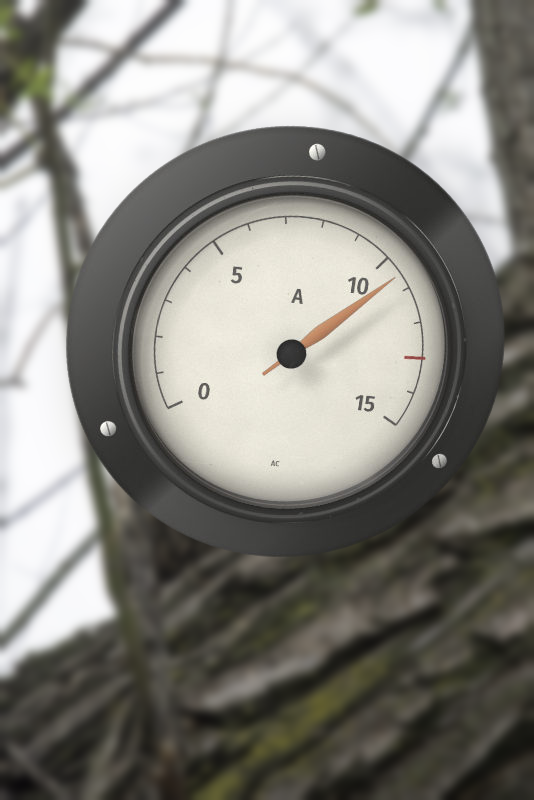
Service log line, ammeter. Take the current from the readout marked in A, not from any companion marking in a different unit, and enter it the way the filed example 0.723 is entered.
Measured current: 10.5
